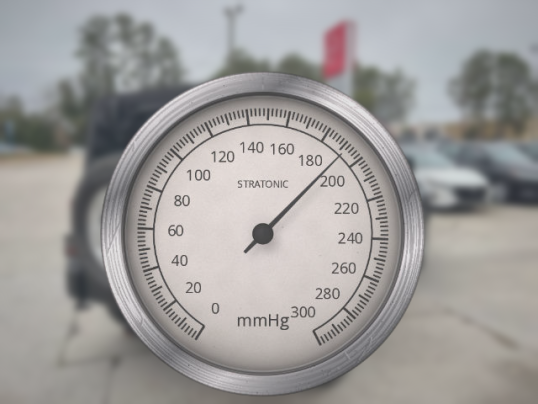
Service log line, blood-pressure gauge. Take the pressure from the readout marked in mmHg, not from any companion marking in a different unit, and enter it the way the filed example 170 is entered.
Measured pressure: 192
